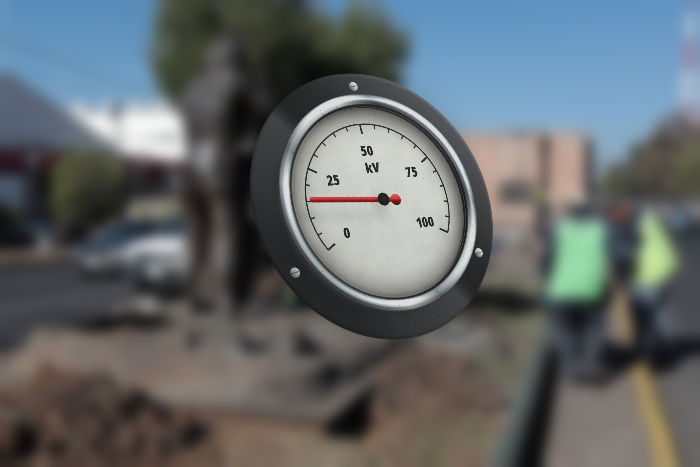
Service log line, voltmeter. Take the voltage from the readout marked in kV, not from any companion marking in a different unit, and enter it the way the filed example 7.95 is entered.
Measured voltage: 15
